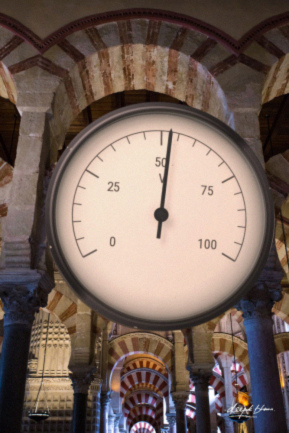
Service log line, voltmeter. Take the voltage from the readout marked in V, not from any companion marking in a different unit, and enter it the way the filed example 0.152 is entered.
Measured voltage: 52.5
